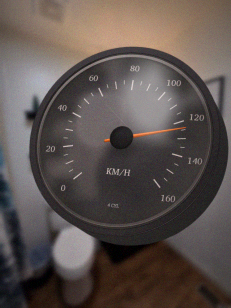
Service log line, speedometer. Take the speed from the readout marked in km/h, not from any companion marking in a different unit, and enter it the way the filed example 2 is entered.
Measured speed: 125
